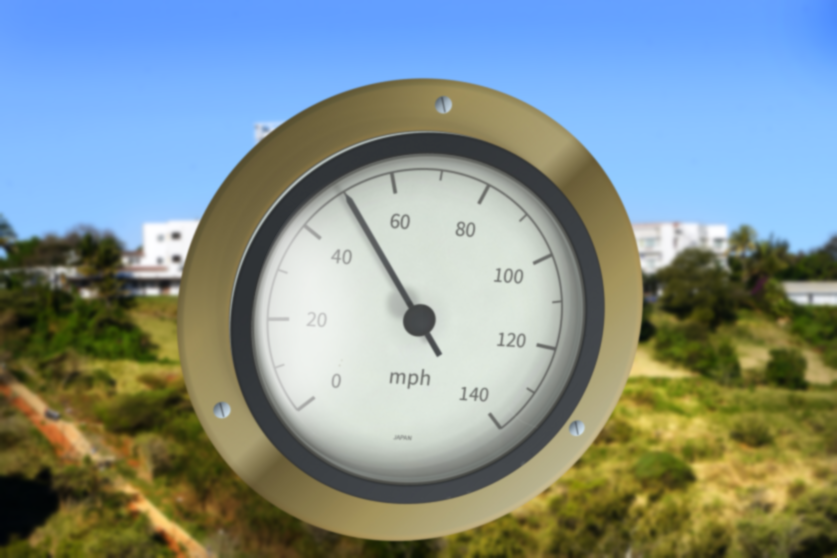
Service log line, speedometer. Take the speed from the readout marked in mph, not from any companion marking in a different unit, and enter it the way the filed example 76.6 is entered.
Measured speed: 50
